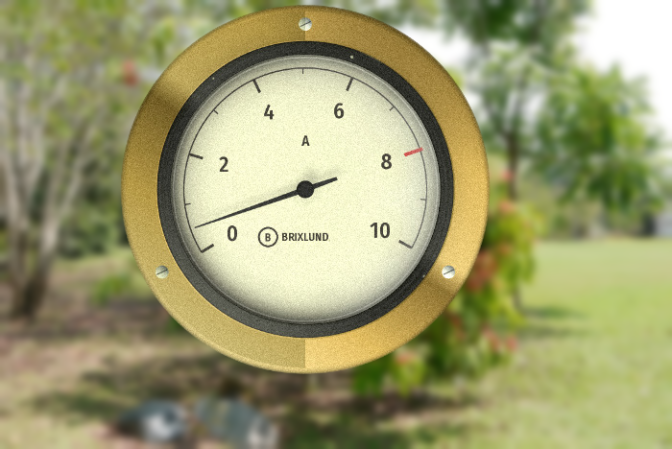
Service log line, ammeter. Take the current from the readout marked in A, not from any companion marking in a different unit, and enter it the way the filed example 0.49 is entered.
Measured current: 0.5
